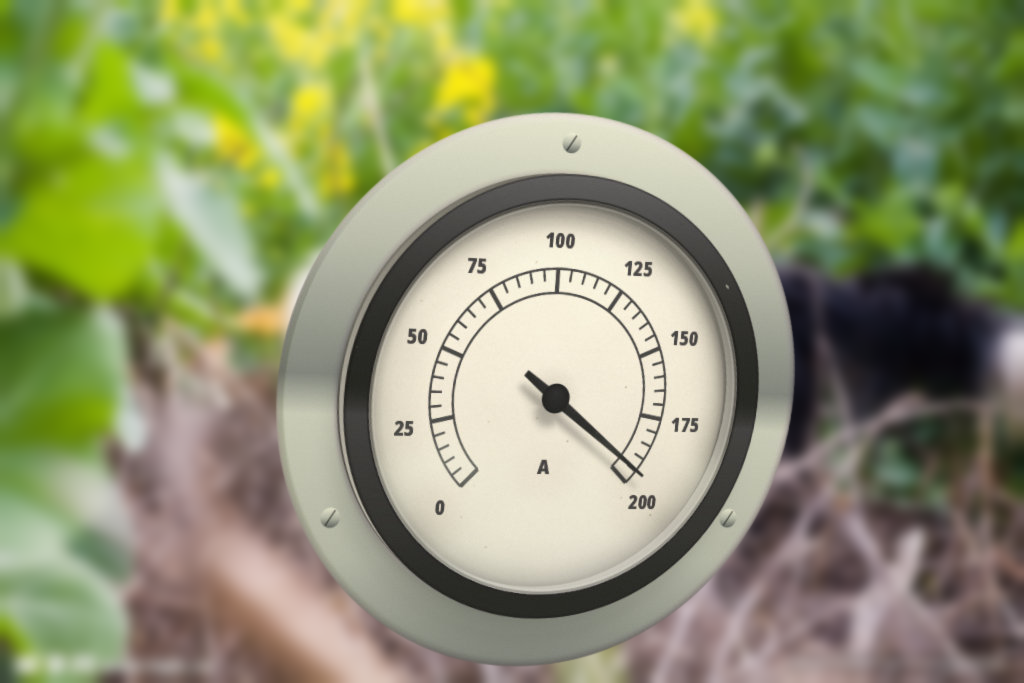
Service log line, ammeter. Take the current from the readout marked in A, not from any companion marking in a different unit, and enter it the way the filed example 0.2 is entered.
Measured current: 195
